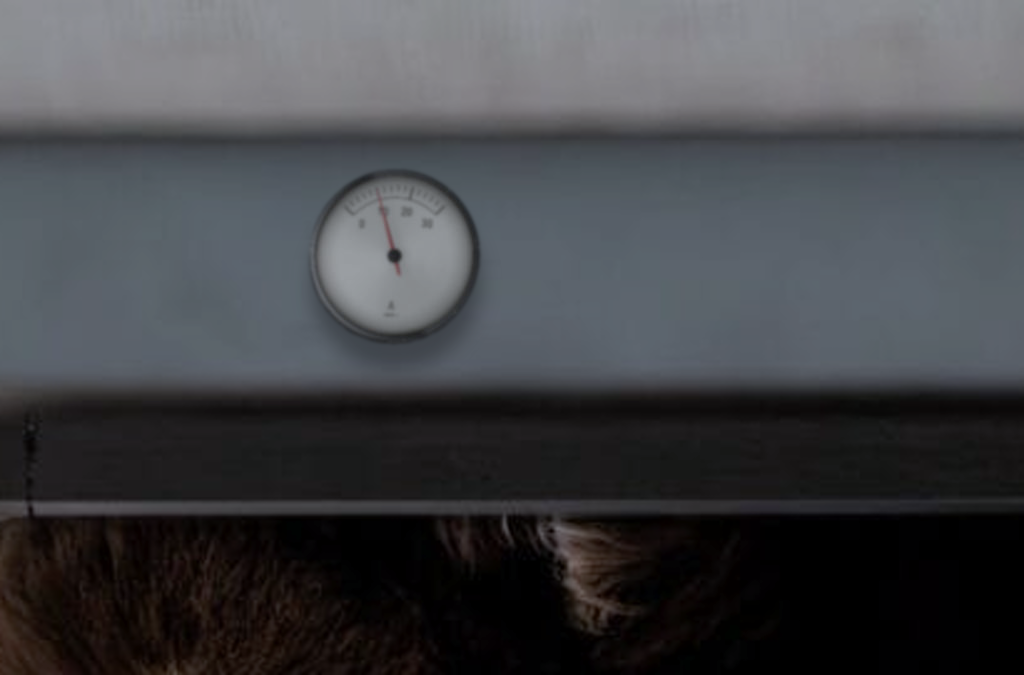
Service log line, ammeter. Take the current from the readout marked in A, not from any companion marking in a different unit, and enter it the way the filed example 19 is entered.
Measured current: 10
